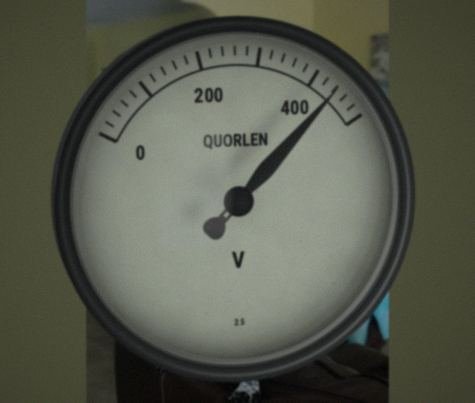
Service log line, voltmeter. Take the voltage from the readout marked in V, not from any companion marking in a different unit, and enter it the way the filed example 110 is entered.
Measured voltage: 440
